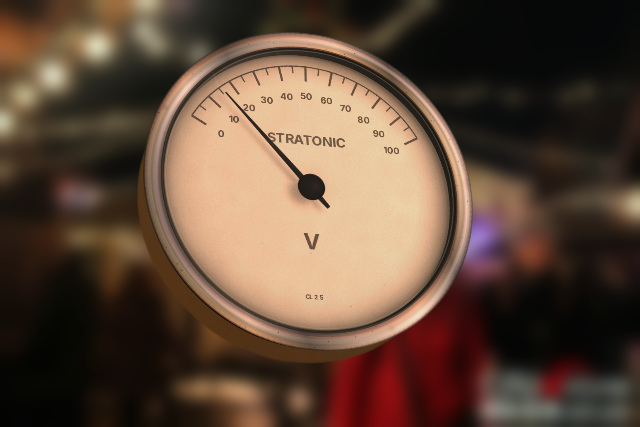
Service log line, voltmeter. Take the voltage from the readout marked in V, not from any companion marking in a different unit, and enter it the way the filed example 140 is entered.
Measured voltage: 15
